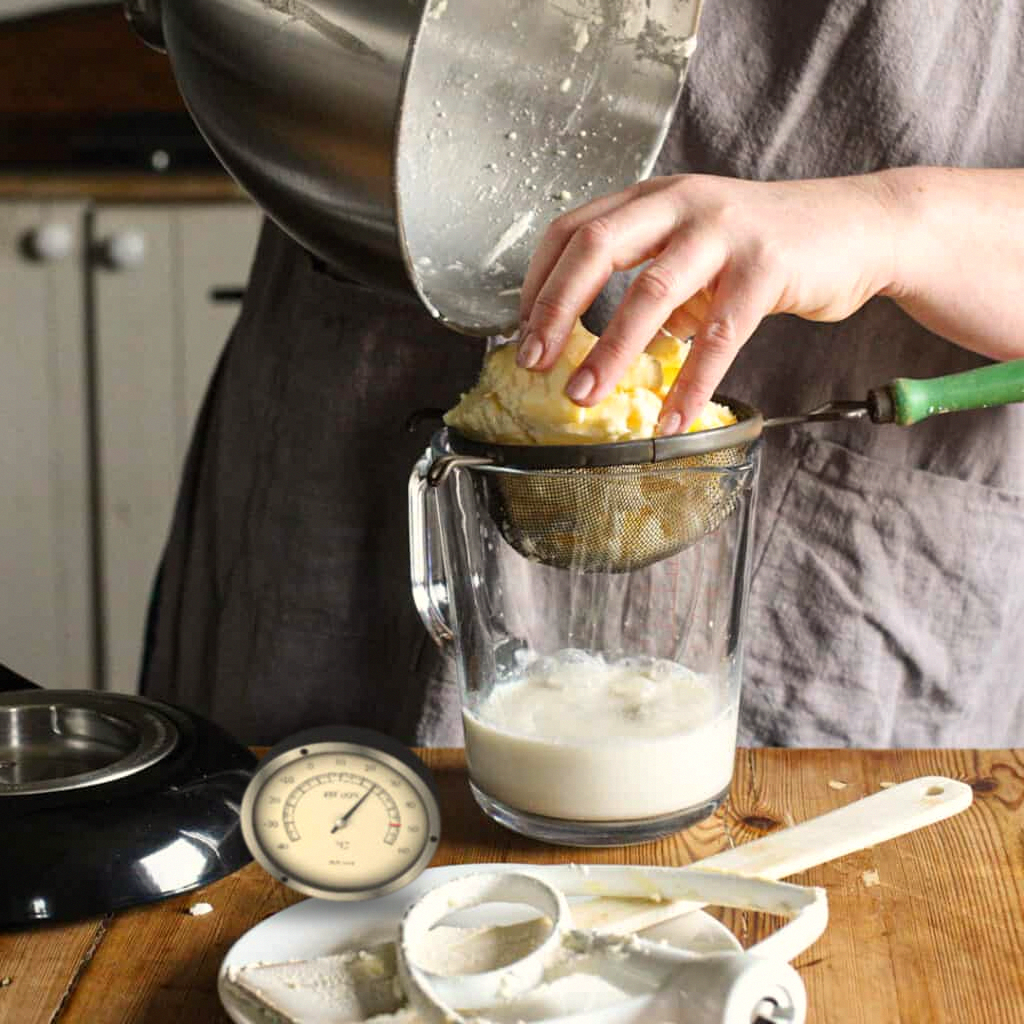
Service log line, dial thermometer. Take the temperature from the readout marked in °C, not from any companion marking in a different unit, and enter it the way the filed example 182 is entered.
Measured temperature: 25
